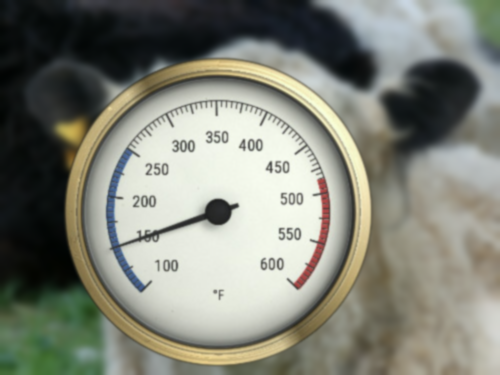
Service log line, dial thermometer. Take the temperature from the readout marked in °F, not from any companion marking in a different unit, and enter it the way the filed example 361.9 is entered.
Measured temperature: 150
